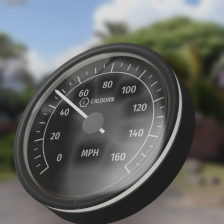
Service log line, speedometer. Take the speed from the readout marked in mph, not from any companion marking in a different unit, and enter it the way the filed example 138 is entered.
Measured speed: 47.5
